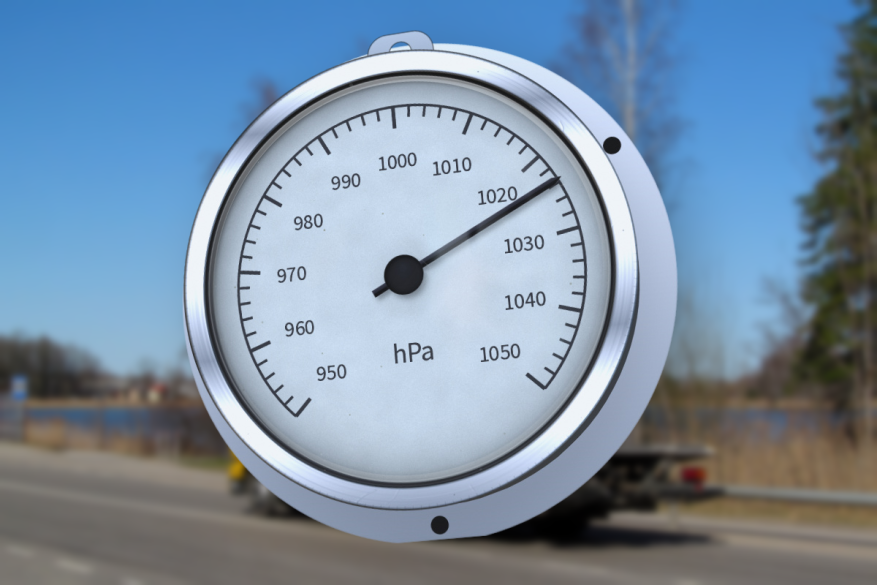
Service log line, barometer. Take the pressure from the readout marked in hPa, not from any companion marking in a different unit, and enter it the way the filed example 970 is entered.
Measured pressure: 1024
